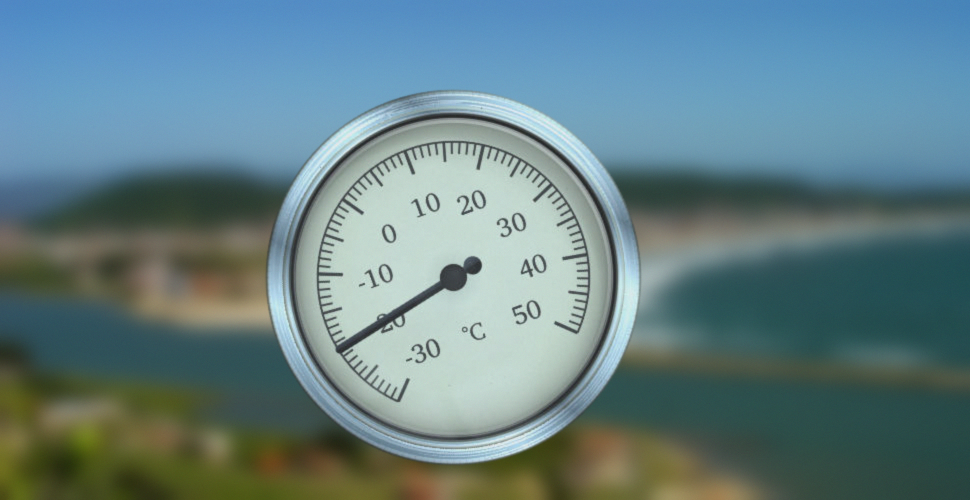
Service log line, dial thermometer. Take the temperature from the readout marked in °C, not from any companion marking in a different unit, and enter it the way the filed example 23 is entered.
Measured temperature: -20
